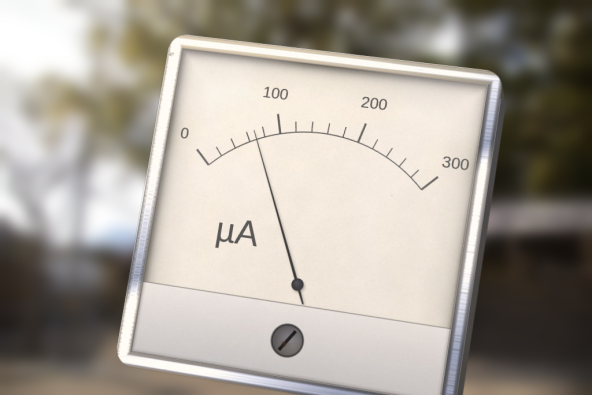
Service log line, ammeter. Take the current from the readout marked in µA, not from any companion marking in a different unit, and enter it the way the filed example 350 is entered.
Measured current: 70
